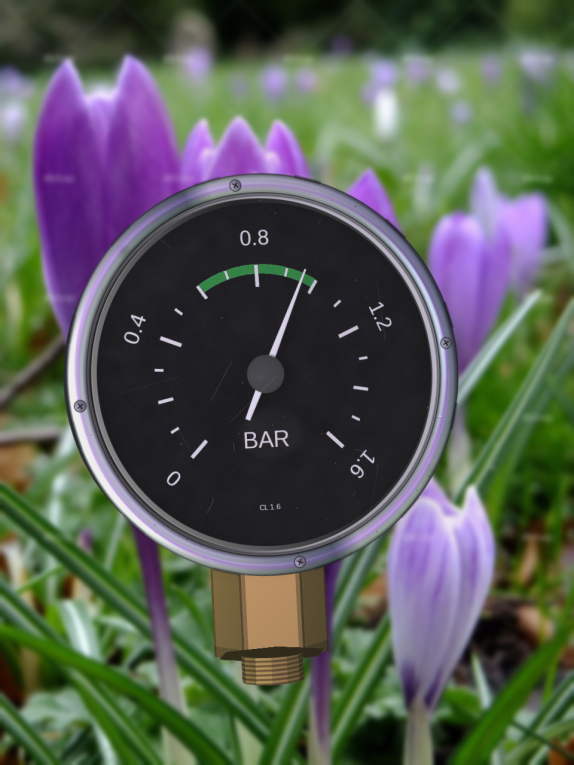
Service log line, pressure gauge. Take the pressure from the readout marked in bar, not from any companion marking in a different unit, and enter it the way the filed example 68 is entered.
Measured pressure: 0.95
